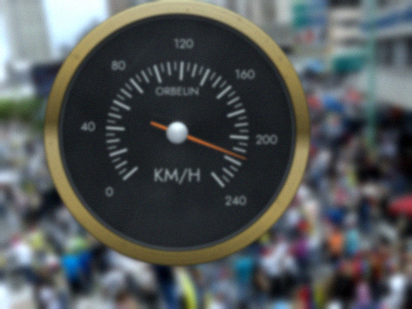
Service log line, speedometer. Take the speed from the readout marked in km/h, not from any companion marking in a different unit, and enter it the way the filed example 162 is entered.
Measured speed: 215
